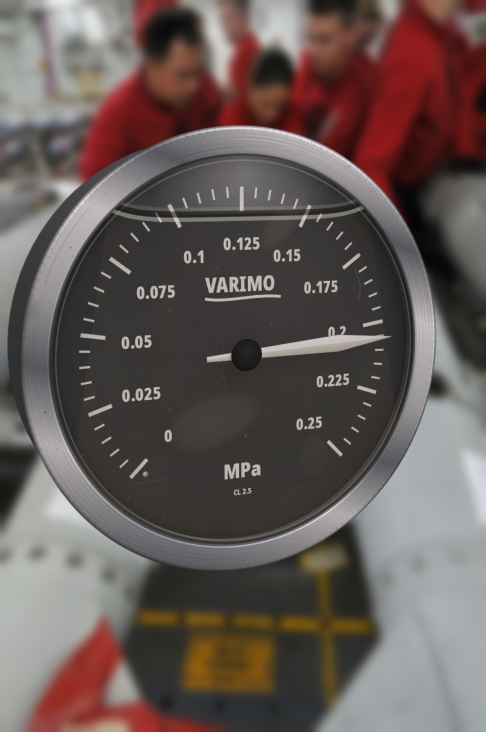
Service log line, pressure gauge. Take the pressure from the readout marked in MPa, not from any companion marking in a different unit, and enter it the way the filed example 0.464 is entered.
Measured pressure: 0.205
